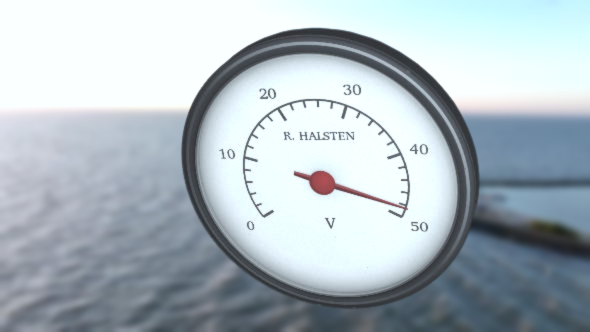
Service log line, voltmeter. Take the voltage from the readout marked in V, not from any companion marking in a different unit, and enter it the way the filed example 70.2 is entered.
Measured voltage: 48
